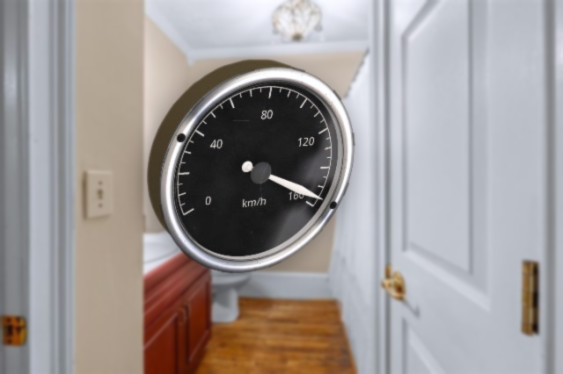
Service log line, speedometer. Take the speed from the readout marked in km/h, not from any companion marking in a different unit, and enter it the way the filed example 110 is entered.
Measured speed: 155
